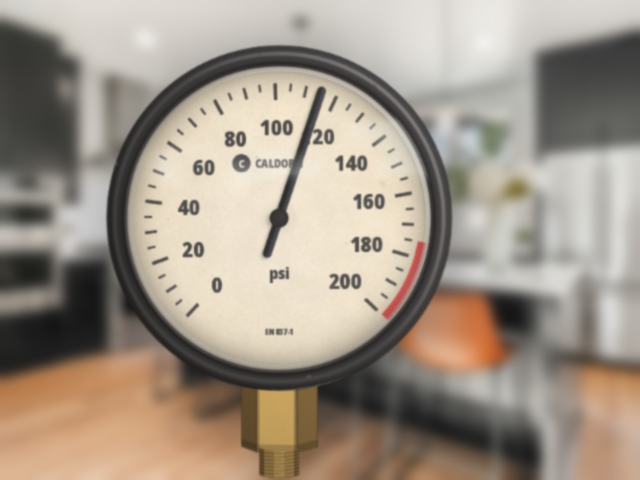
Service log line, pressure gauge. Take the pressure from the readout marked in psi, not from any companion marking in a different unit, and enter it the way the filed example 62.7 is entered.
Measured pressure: 115
